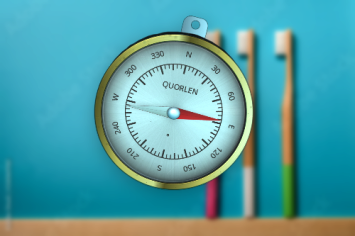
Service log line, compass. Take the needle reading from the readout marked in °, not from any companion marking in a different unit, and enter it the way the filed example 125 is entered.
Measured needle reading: 85
